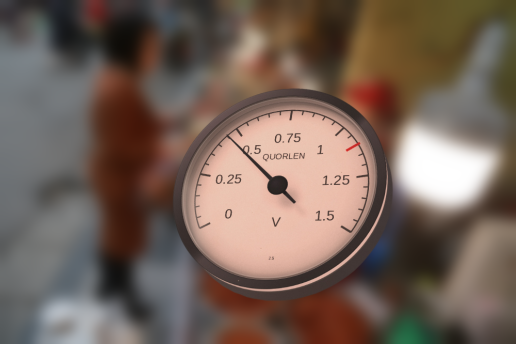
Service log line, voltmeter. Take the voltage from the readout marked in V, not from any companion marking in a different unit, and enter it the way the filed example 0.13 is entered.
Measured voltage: 0.45
